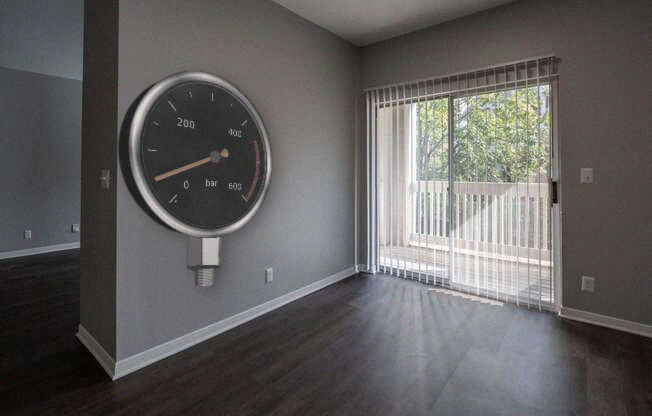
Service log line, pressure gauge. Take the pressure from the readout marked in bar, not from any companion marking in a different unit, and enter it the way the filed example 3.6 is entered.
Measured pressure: 50
